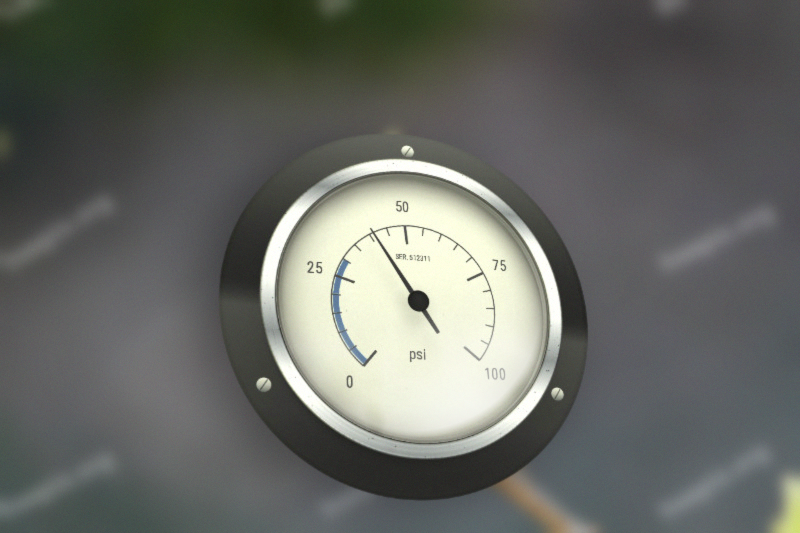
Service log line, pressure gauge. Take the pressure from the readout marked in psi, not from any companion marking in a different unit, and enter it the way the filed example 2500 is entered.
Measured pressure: 40
